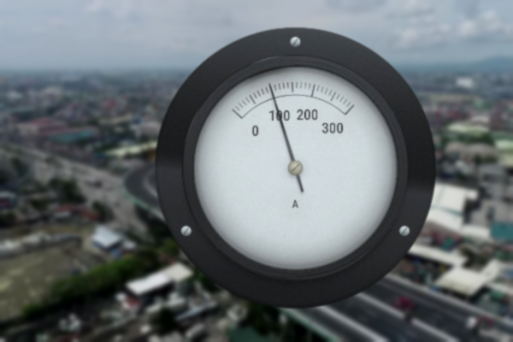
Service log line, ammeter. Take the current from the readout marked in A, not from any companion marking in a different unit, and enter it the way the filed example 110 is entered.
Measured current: 100
